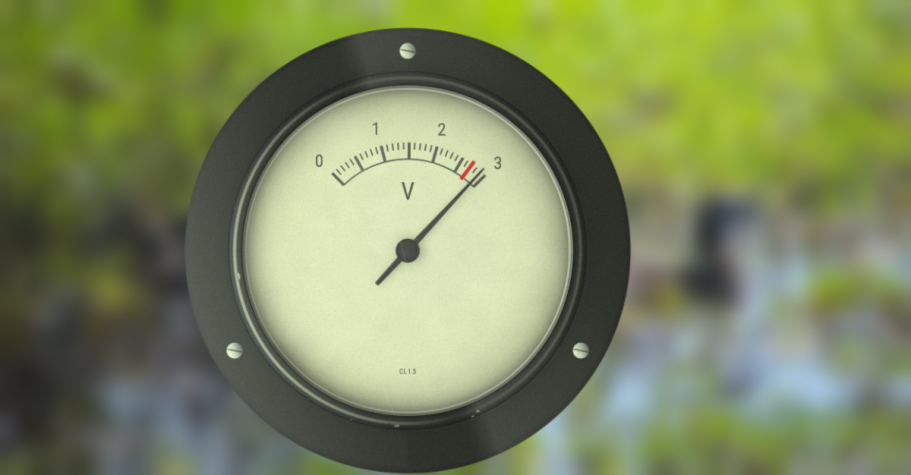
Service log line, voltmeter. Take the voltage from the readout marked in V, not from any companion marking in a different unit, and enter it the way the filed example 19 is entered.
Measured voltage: 2.9
